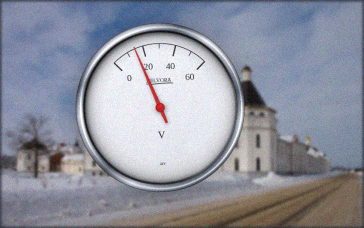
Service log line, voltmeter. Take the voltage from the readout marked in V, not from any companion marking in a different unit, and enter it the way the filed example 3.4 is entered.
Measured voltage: 15
